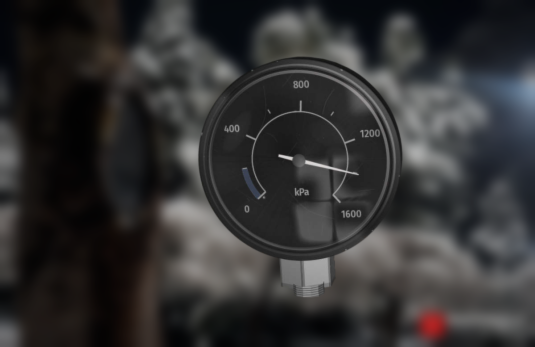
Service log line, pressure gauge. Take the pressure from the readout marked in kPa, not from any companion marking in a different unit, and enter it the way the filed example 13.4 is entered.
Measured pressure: 1400
